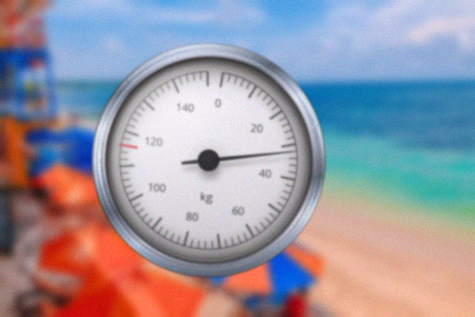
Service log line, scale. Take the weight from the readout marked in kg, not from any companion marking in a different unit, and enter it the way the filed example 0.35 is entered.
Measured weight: 32
